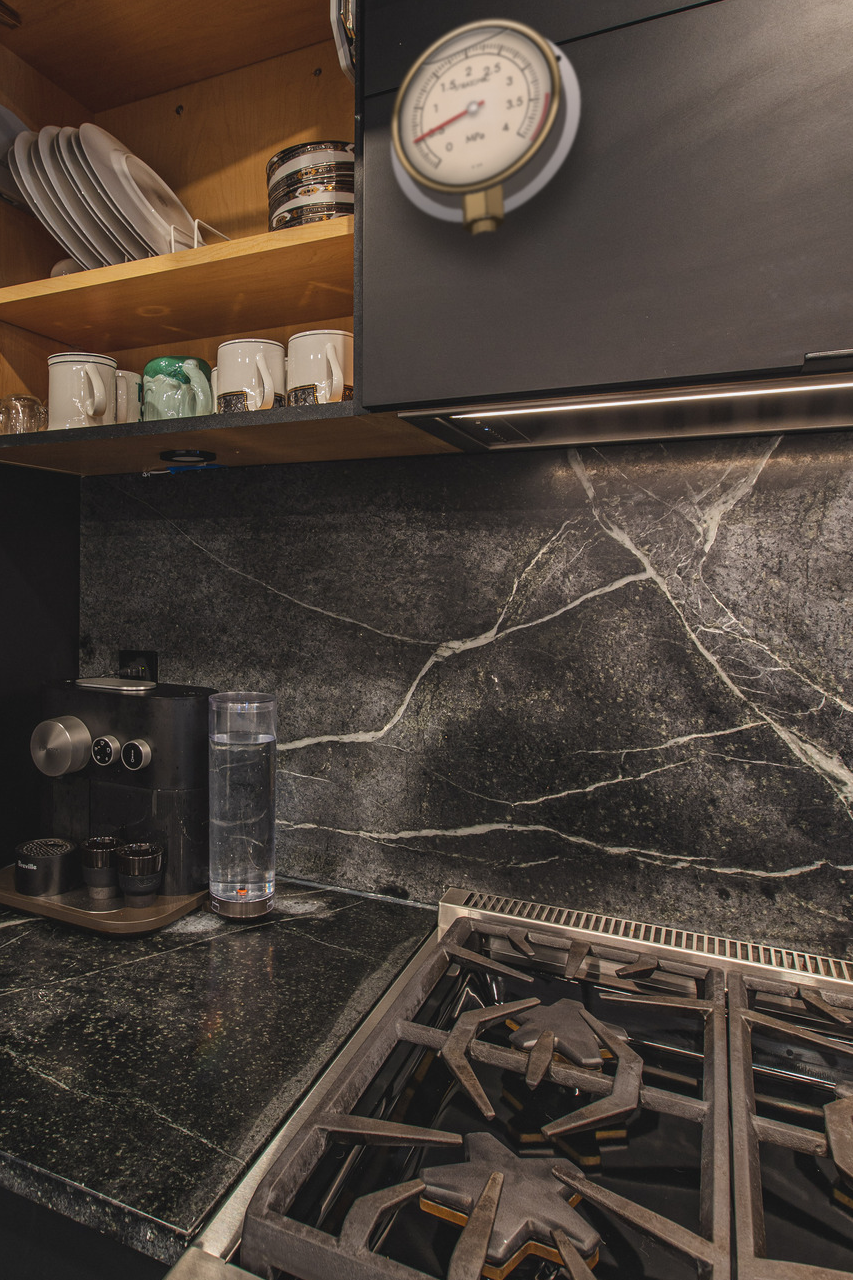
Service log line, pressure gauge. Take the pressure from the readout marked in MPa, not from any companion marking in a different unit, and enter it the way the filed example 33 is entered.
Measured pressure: 0.5
